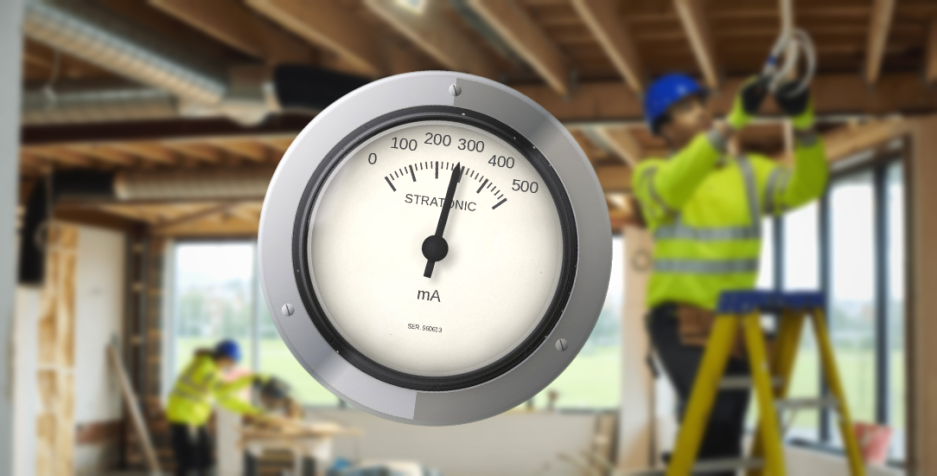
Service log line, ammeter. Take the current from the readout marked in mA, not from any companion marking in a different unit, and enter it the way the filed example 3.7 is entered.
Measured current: 280
